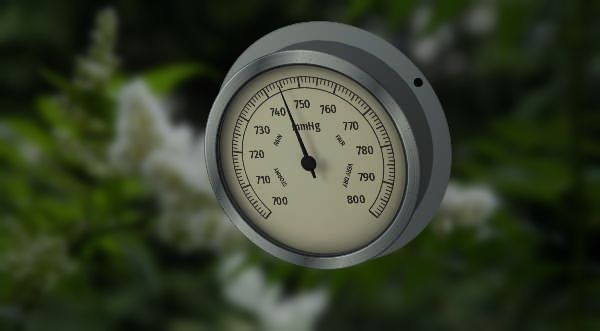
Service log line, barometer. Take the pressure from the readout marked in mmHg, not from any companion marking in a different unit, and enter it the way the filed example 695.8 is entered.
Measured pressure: 745
